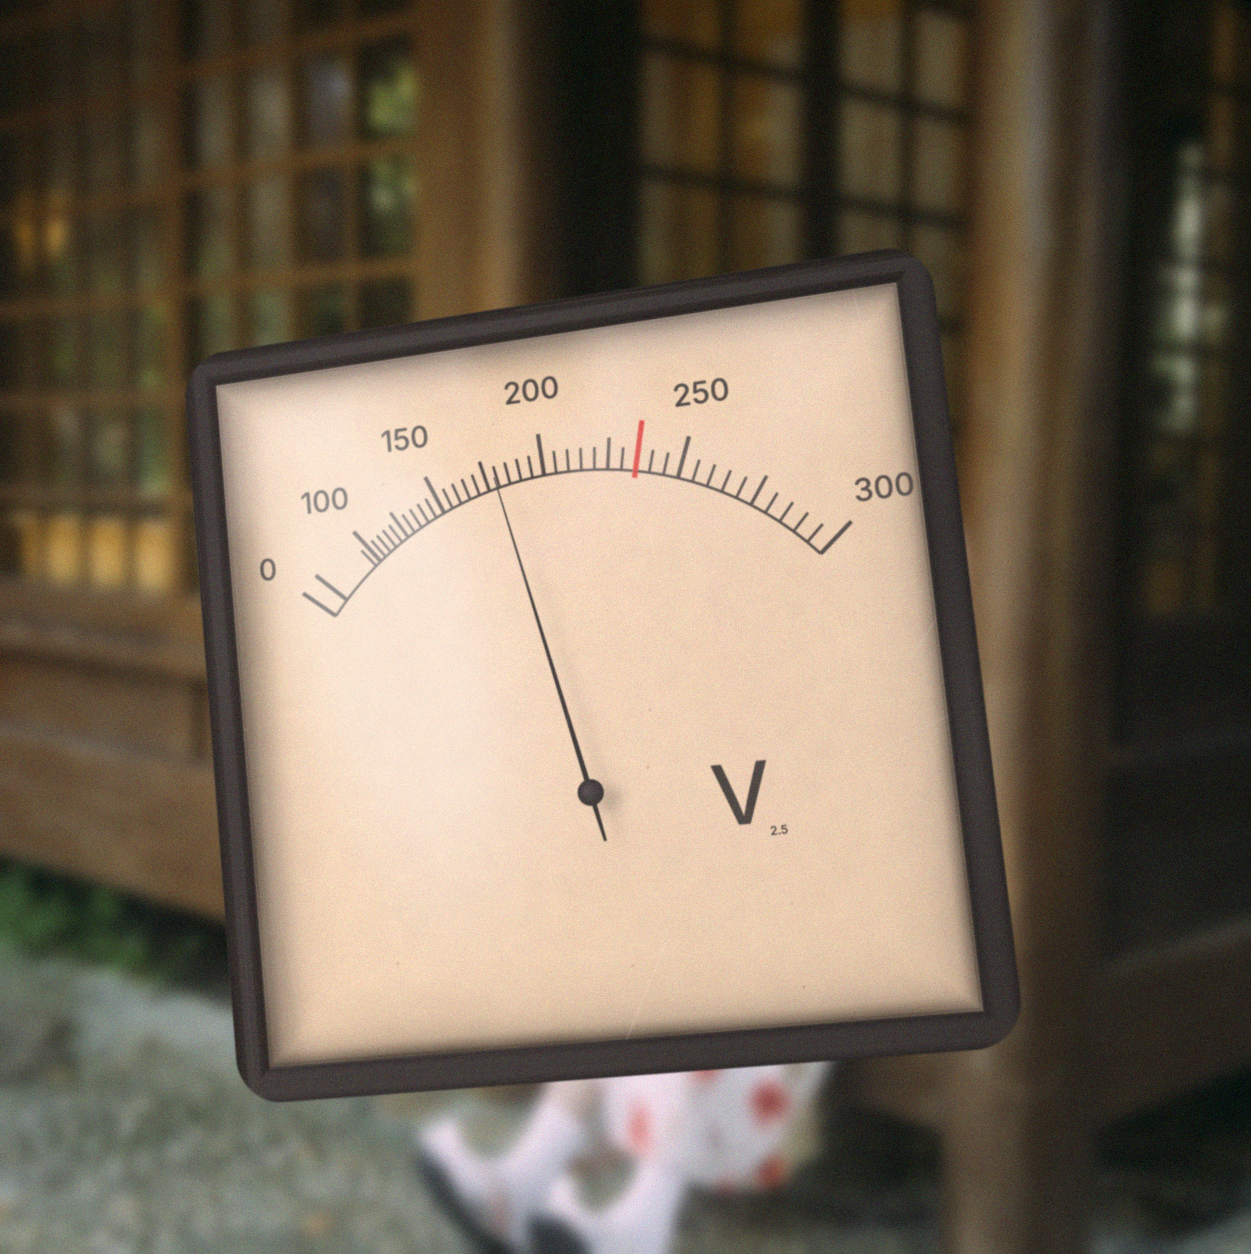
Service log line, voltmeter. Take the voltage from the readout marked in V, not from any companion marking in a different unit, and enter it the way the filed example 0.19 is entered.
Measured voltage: 180
